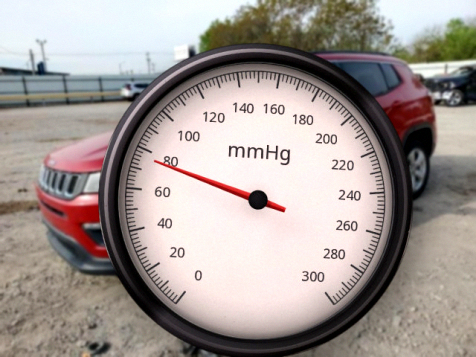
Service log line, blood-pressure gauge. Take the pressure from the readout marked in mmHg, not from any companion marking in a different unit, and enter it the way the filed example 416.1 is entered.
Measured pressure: 76
